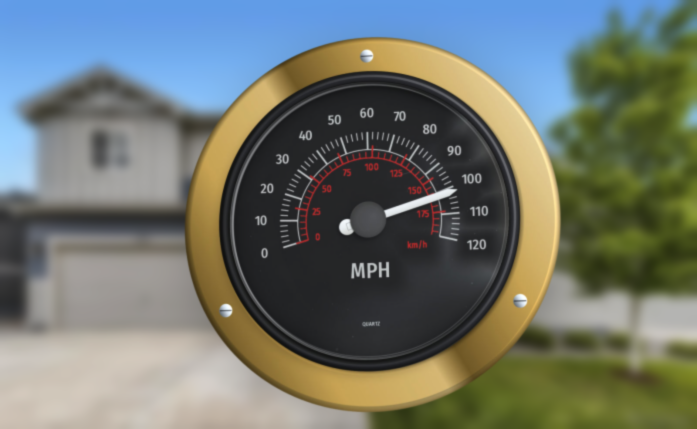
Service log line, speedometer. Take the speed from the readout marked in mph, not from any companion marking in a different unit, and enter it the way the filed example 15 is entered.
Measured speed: 102
